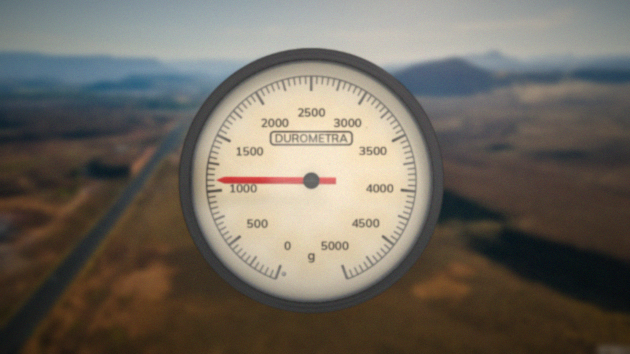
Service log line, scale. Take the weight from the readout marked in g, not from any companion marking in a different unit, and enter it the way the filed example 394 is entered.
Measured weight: 1100
